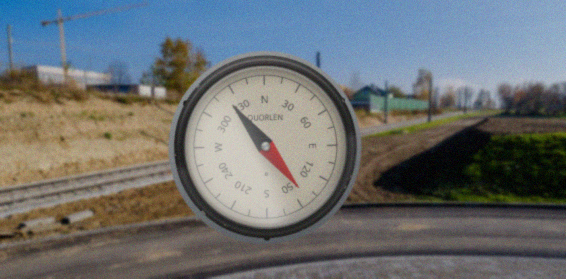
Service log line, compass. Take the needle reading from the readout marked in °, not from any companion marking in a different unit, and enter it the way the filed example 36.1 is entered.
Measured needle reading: 142.5
